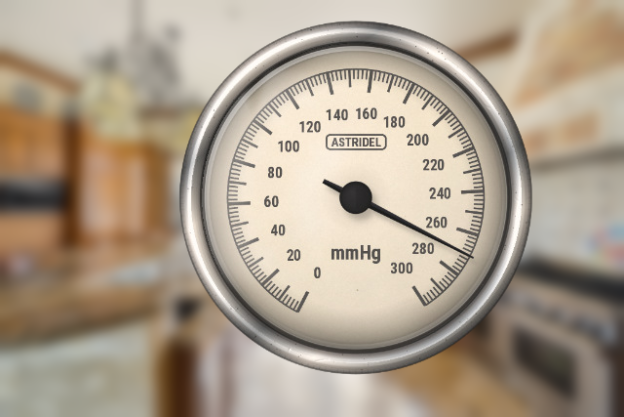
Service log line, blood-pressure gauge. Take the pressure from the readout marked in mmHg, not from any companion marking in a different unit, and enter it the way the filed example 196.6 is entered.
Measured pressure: 270
